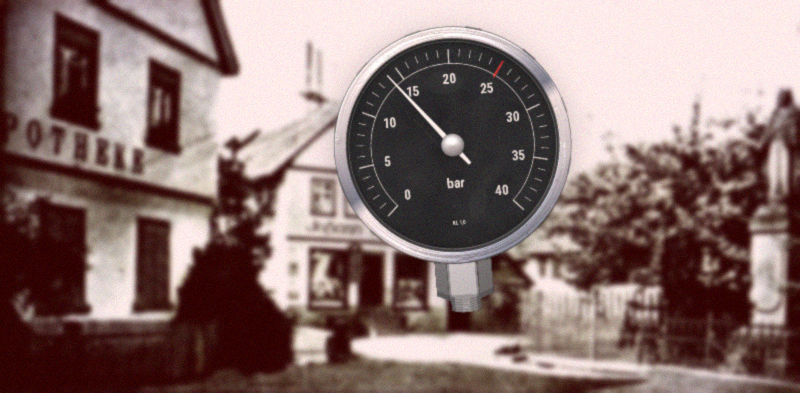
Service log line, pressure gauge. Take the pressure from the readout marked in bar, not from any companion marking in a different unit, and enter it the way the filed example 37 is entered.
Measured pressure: 14
